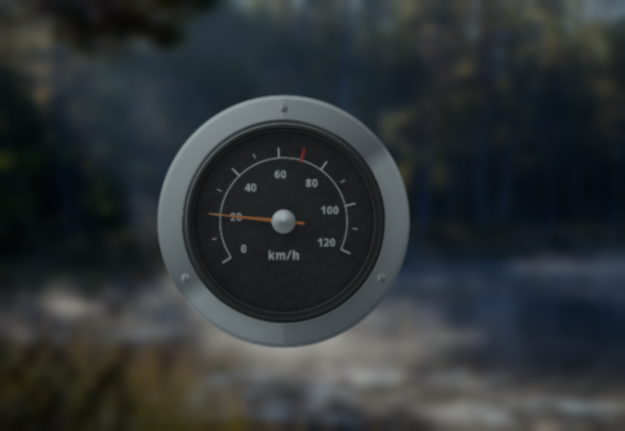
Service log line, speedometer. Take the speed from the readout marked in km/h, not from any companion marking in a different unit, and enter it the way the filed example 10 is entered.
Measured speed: 20
